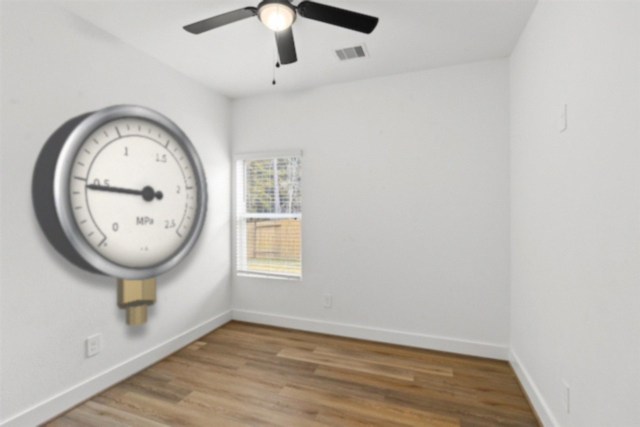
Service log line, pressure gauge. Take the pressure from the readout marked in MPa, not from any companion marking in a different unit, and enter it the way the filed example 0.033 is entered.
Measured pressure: 0.45
